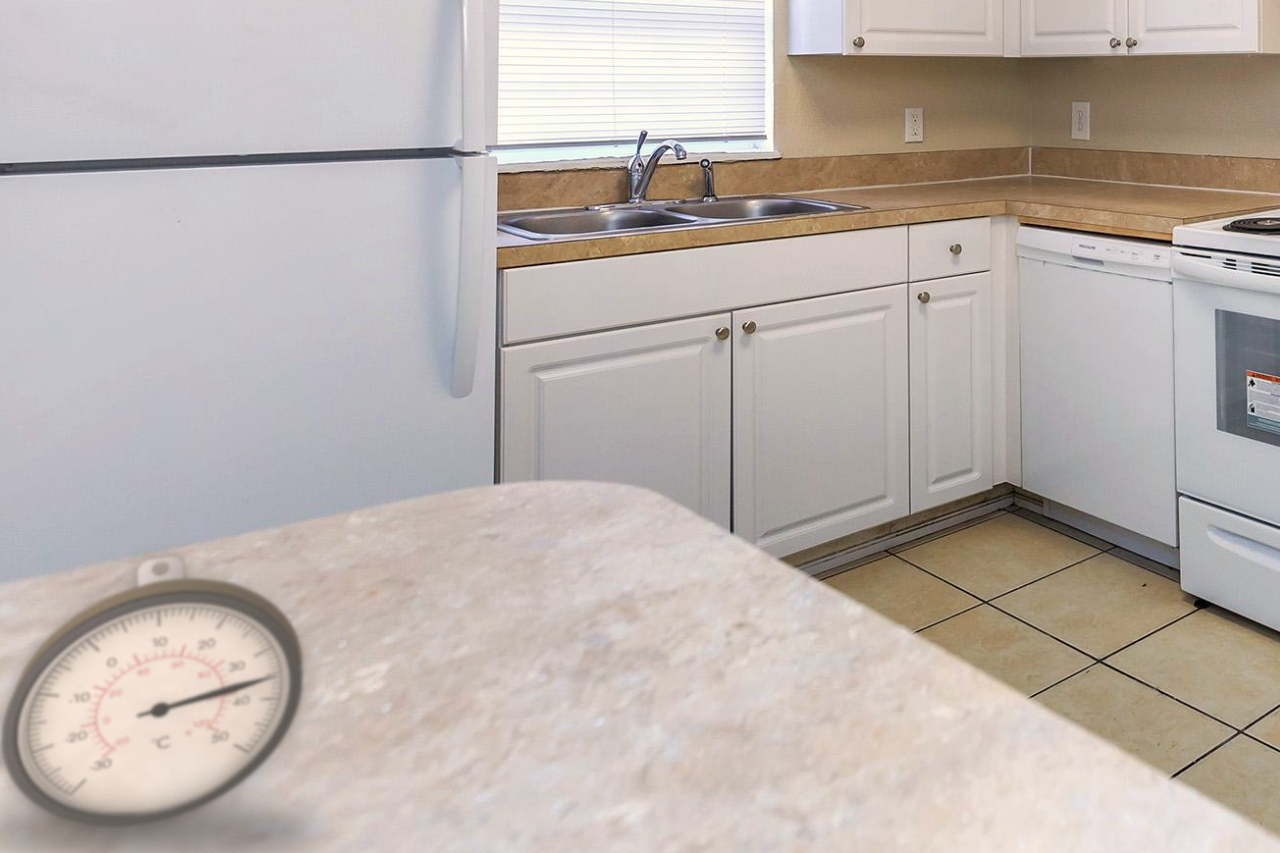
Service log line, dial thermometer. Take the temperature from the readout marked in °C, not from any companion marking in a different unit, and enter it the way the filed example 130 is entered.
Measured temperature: 35
